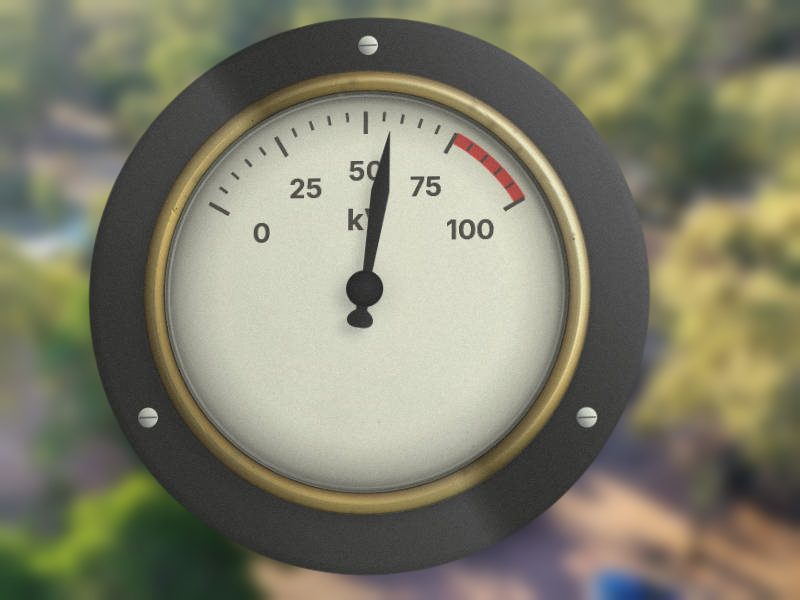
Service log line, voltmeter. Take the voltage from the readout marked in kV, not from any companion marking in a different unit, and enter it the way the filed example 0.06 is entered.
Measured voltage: 57.5
